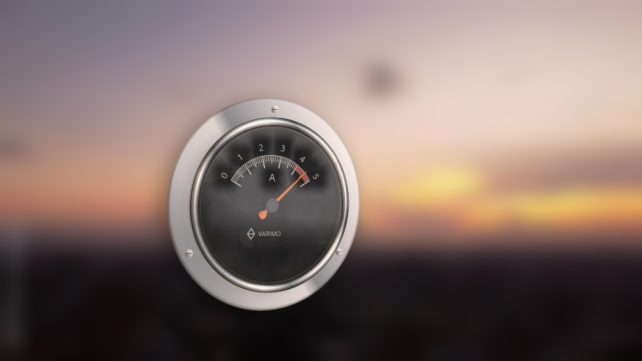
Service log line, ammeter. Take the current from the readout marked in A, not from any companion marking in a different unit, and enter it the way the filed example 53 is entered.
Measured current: 4.5
